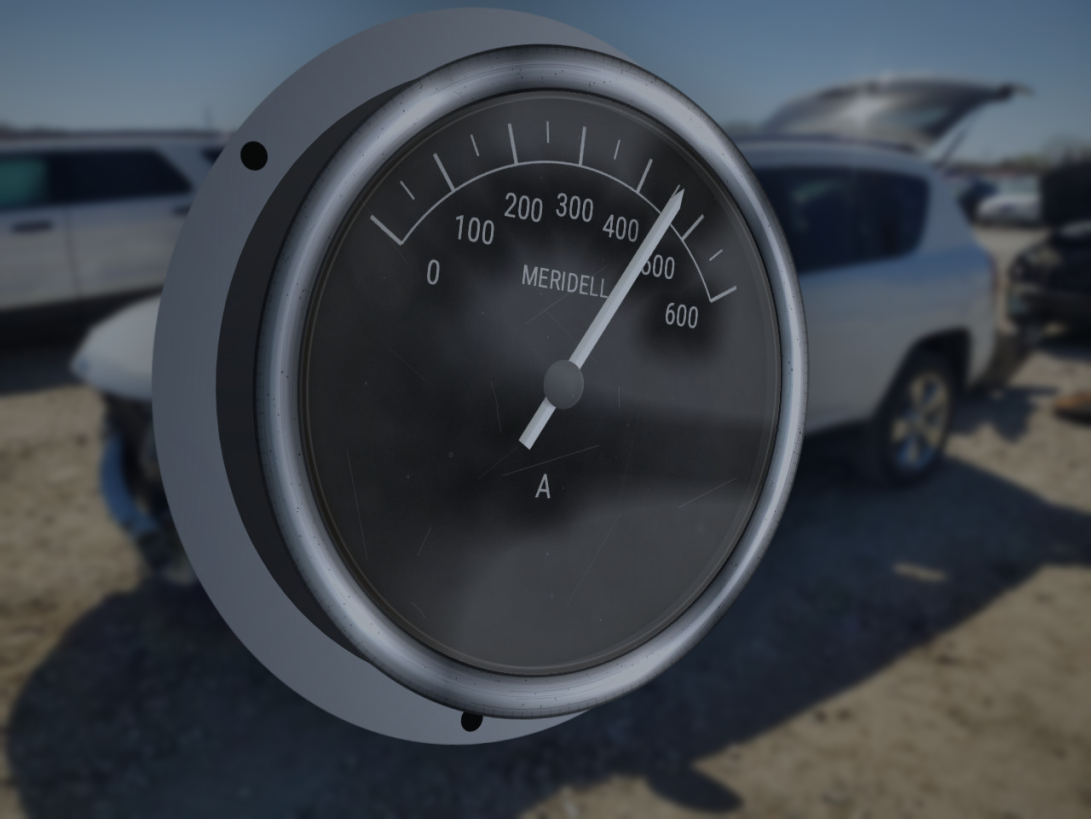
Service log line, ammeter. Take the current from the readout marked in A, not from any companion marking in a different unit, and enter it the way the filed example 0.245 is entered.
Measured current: 450
